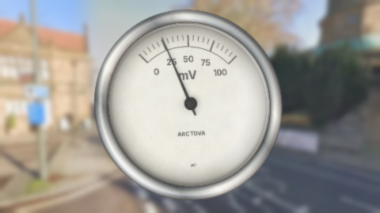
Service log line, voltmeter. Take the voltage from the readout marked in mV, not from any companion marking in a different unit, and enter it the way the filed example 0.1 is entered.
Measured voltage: 25
